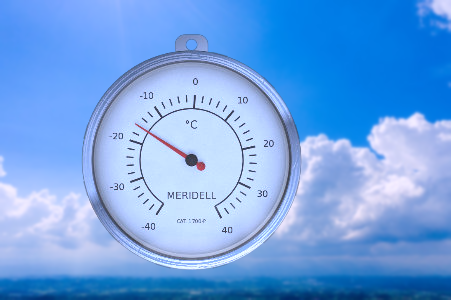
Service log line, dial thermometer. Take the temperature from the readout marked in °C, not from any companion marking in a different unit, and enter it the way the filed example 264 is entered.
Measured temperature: -16
